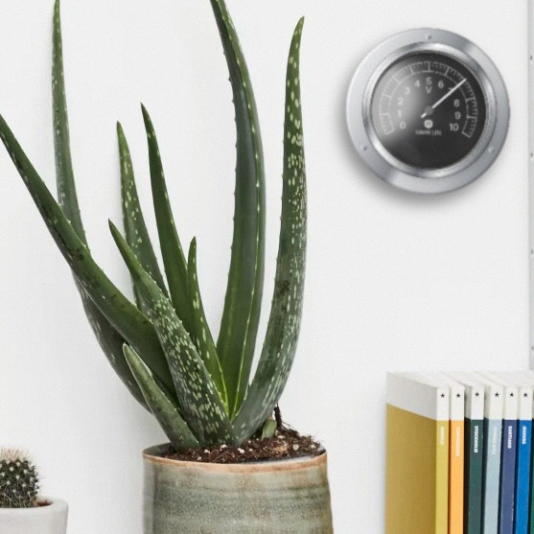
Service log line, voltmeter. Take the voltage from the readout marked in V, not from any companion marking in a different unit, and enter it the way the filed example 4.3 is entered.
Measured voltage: 7
